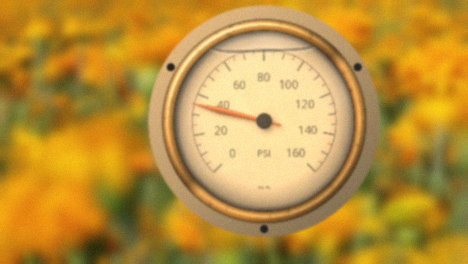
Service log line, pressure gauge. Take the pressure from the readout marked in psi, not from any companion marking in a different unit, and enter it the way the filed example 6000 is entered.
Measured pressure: 35
